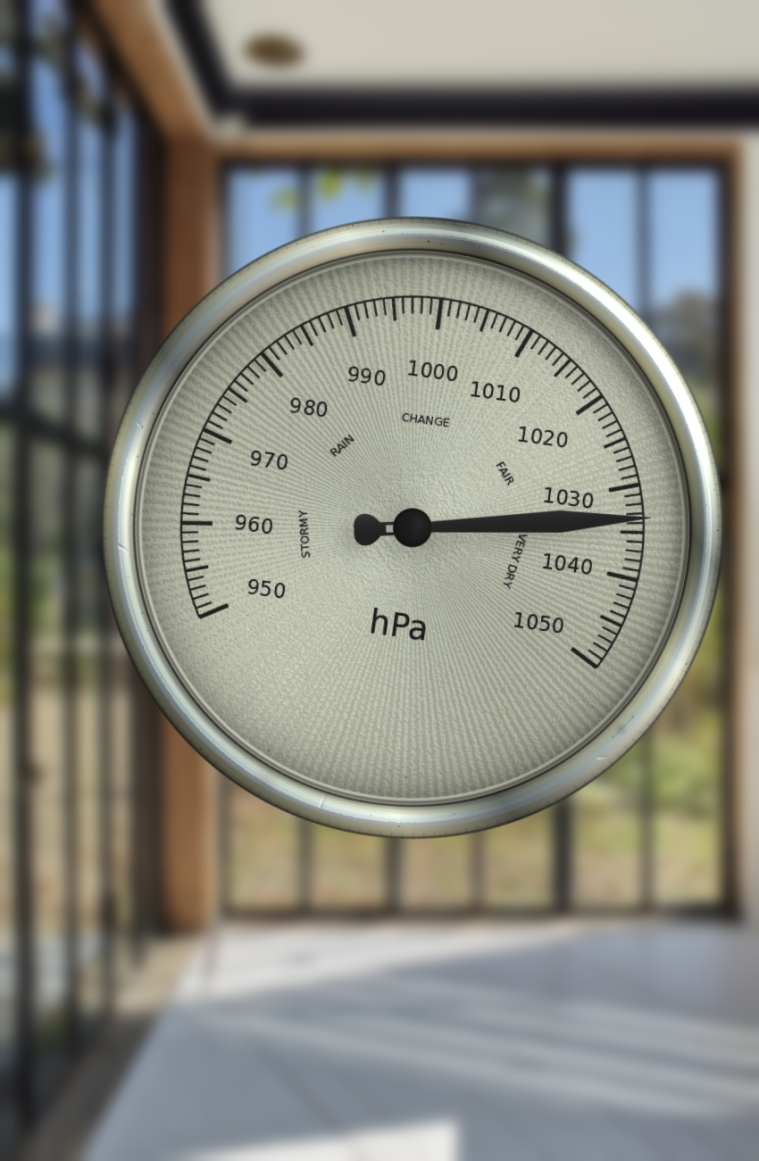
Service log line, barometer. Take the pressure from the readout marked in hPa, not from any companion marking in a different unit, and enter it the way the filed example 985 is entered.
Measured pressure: 1033.5
